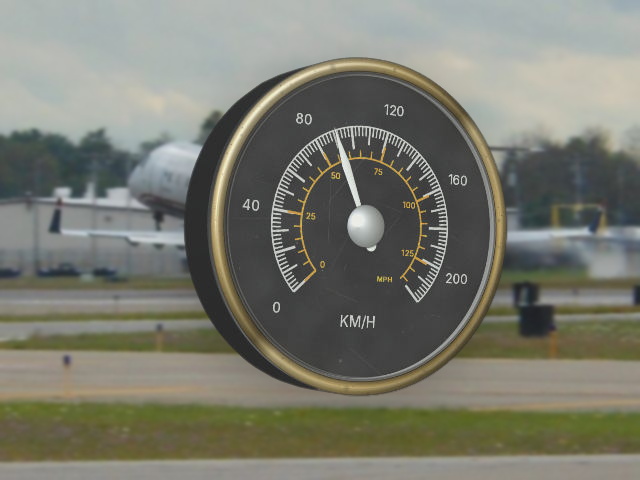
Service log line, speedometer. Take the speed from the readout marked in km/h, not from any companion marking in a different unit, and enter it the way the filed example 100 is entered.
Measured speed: 90
